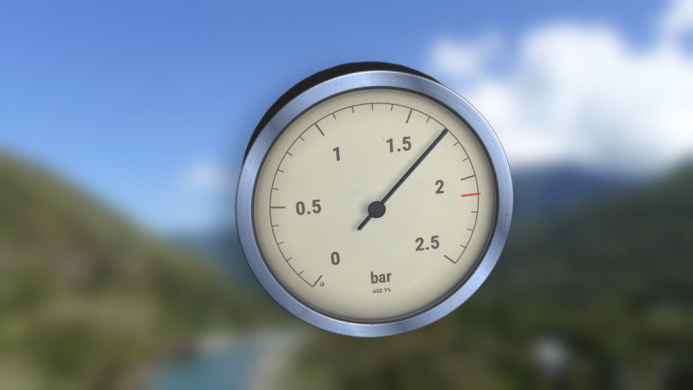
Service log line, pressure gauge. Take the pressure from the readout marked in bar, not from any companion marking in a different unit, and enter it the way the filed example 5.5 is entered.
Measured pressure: 1.7
